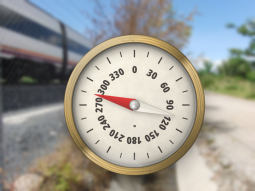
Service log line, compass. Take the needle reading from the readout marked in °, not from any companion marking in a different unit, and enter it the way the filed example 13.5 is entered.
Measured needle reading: 285
